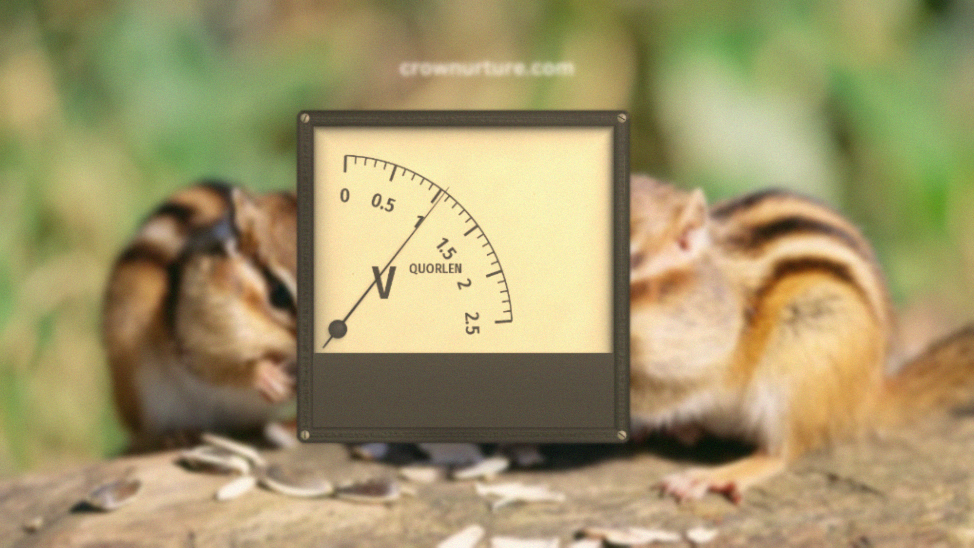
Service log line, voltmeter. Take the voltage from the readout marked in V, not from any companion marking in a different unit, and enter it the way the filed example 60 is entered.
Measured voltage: 1.05
